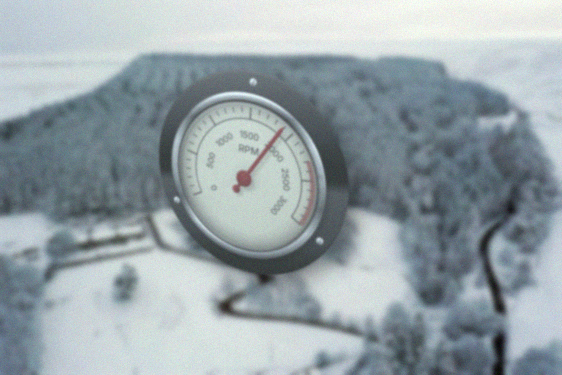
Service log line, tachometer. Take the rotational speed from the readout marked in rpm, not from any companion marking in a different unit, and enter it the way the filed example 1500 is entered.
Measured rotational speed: 1900
